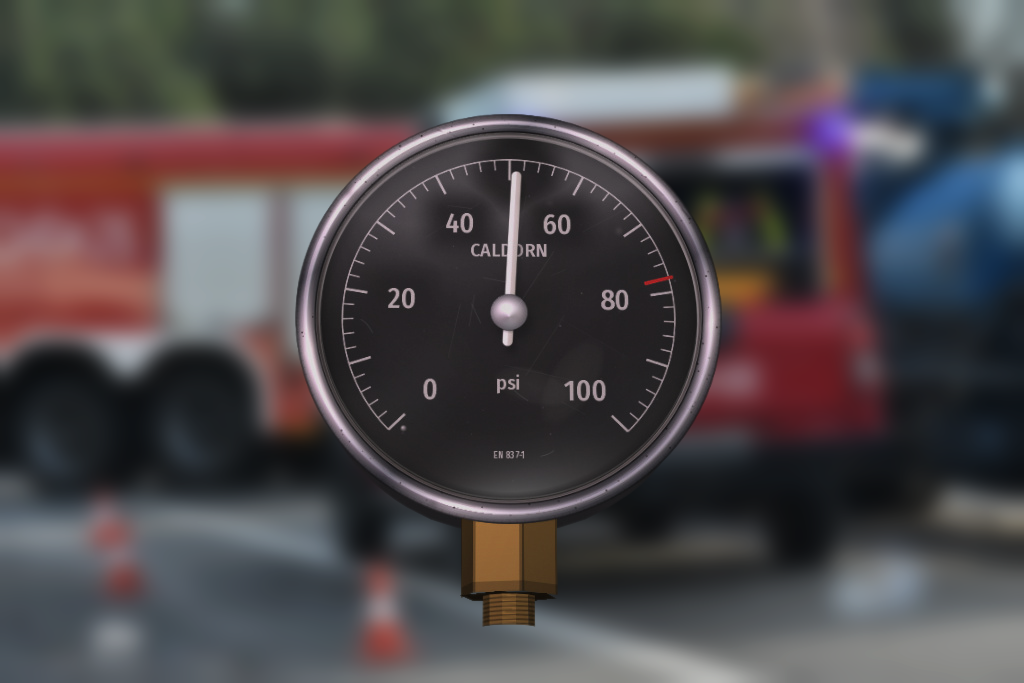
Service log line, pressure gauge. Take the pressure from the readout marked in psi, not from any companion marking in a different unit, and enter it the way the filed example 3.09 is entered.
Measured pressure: 51
